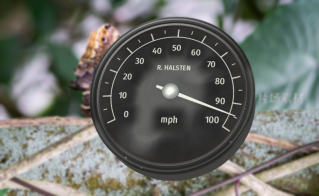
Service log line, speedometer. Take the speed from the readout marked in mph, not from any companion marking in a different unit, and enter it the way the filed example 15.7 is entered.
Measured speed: 95
